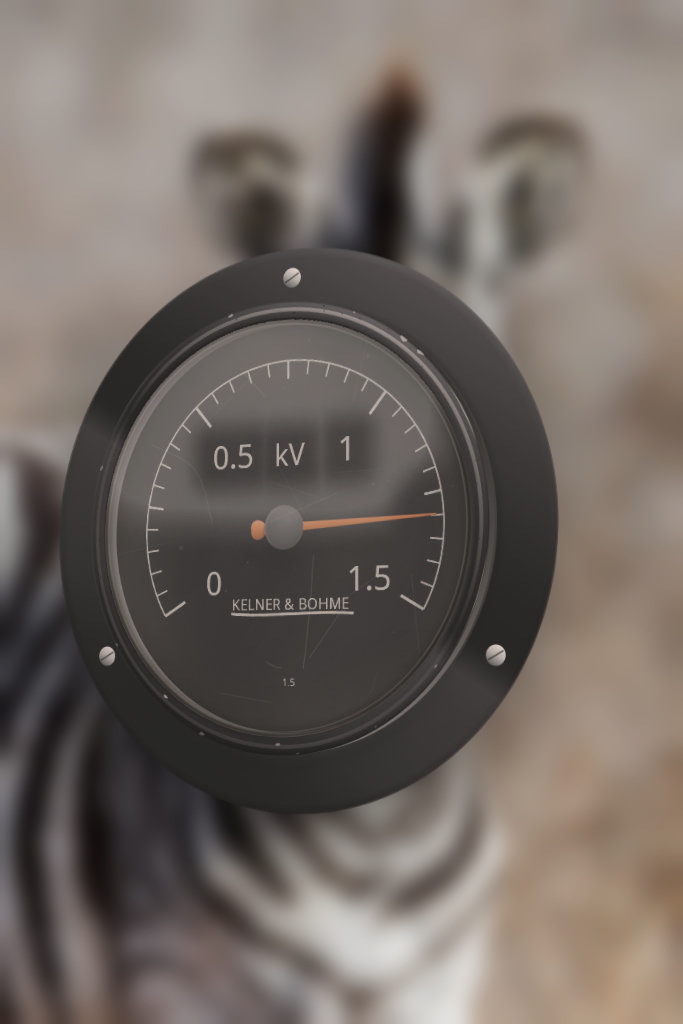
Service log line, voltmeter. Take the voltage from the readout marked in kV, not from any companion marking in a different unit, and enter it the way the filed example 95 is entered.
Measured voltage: 1.3
